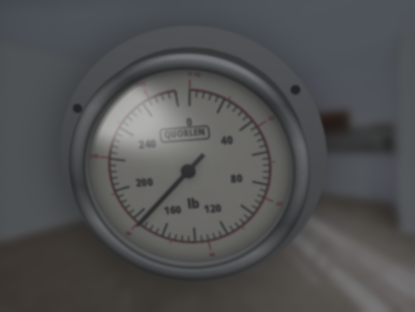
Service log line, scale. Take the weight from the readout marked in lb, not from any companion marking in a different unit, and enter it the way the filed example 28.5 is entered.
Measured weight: 176
